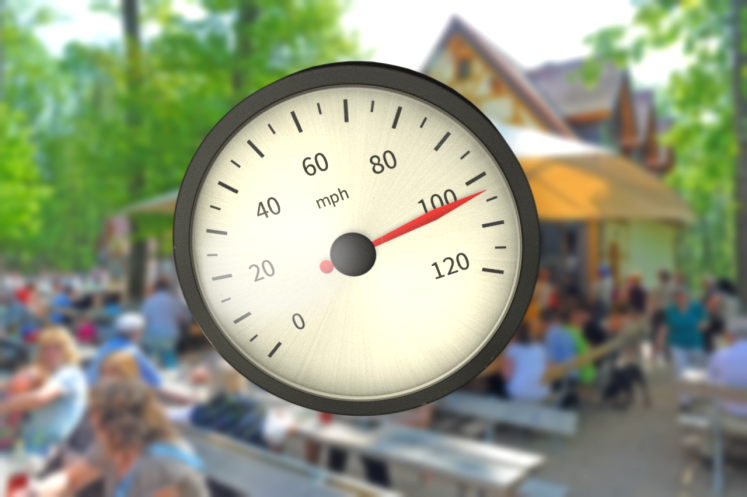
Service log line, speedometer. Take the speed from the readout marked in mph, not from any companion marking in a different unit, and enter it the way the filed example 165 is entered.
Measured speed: 102.5
